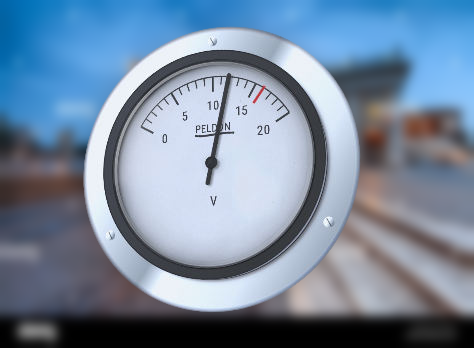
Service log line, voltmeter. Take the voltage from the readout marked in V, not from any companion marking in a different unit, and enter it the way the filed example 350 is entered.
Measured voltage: 12
